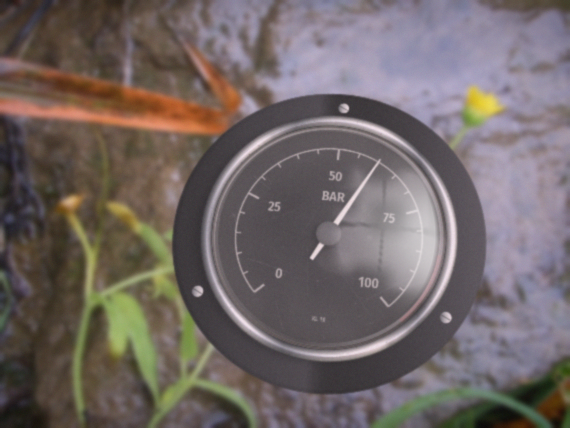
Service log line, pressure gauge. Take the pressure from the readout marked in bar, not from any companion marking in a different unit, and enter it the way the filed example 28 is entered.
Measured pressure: 60
